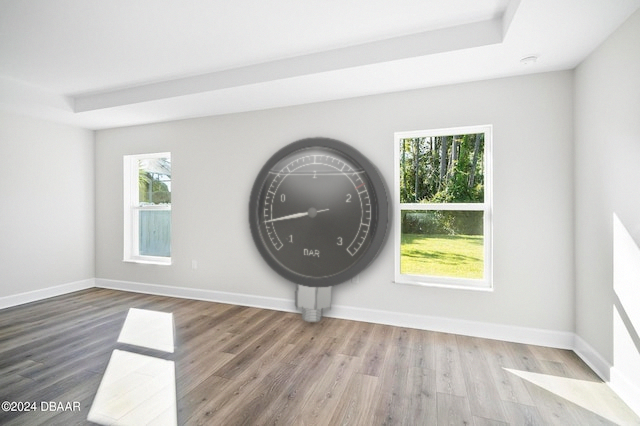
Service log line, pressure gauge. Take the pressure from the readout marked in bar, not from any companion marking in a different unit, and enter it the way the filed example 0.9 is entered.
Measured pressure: -0.5
